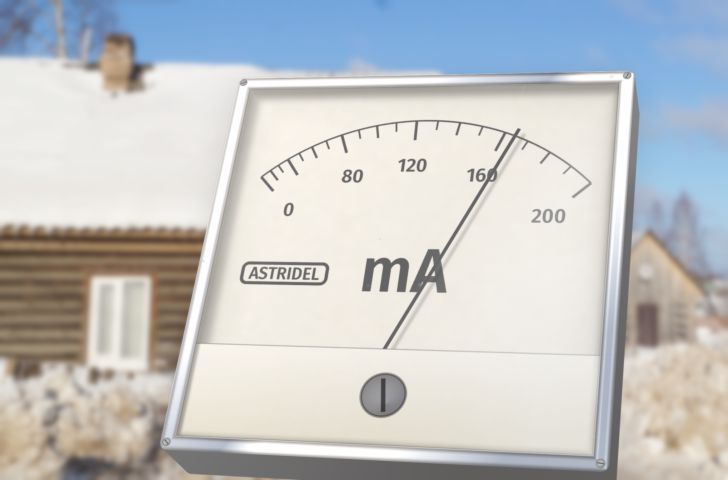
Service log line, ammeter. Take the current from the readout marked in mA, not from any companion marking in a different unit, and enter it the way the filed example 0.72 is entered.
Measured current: 165
